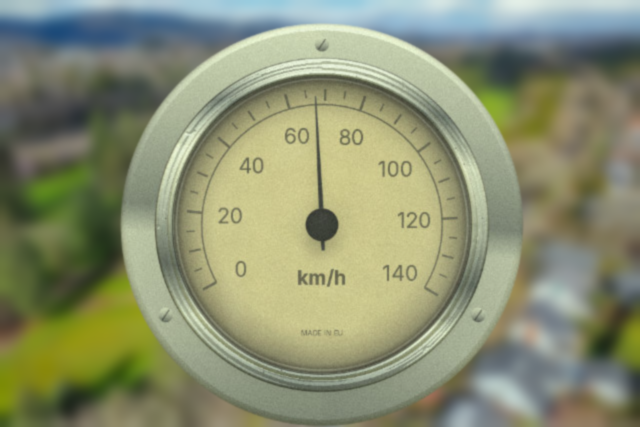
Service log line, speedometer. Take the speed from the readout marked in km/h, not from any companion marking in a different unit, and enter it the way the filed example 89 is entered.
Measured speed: 67.5
